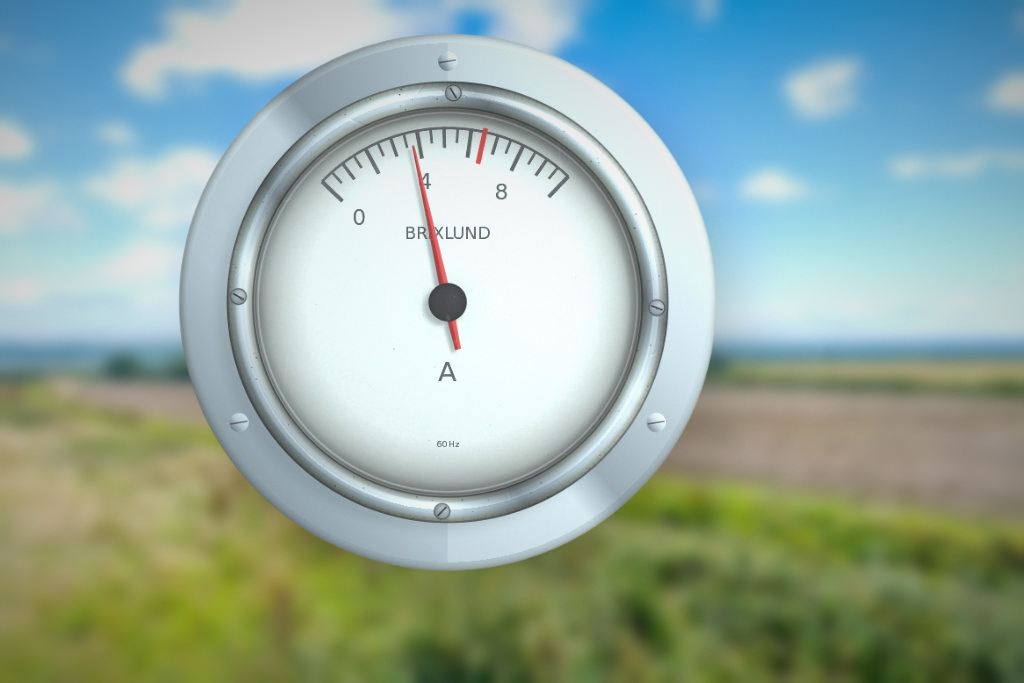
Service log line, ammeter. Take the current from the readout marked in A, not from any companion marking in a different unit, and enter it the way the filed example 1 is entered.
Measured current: 3.75
